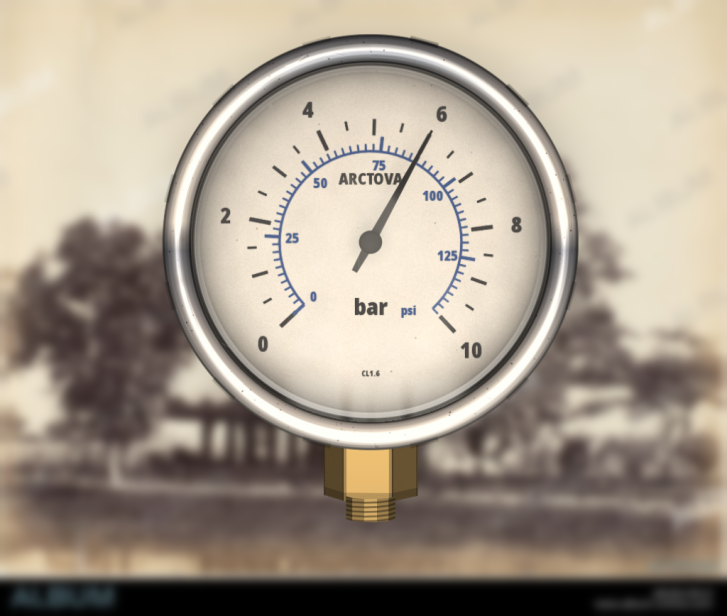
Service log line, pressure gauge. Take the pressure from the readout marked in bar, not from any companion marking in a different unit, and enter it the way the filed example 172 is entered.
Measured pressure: 6
